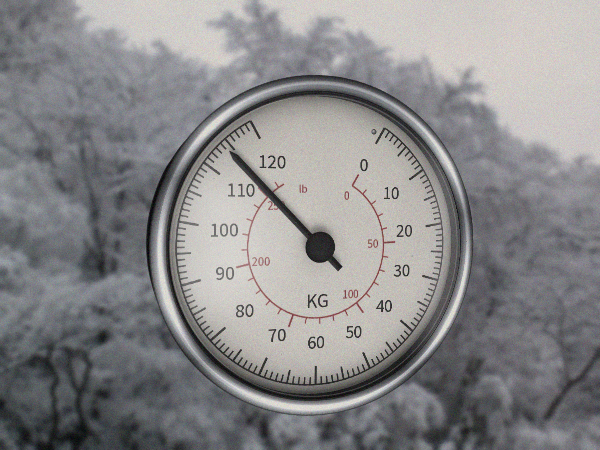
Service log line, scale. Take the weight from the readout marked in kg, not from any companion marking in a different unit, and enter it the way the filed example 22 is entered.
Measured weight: 114
